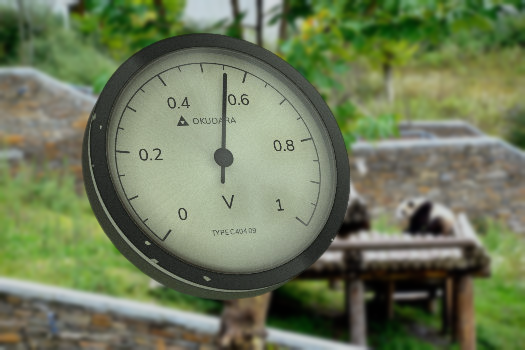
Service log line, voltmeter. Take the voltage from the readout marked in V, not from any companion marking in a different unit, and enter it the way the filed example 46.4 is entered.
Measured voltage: 0.55
